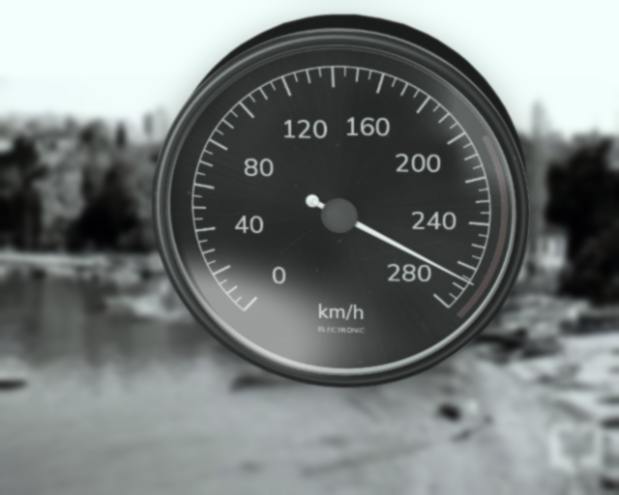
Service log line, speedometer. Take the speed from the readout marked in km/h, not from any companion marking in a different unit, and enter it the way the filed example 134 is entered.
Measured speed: 265
